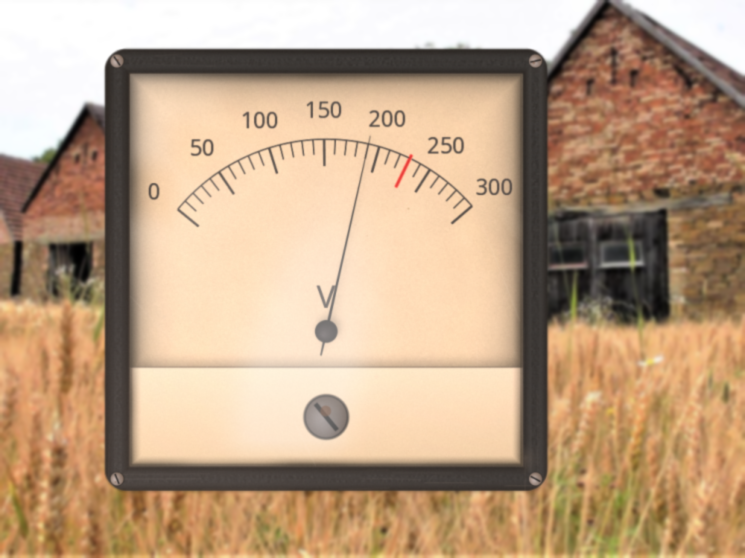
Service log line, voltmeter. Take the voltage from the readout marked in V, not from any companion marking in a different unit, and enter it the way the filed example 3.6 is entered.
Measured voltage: 190
